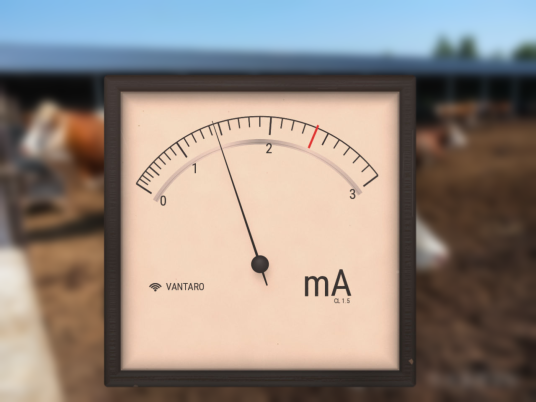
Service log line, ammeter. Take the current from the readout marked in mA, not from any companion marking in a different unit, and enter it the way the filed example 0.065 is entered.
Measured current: 1.45
